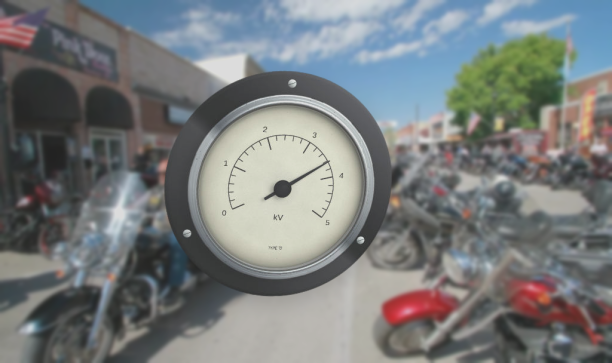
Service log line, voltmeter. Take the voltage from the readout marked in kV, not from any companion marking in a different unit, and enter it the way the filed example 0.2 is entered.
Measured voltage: 3.6
